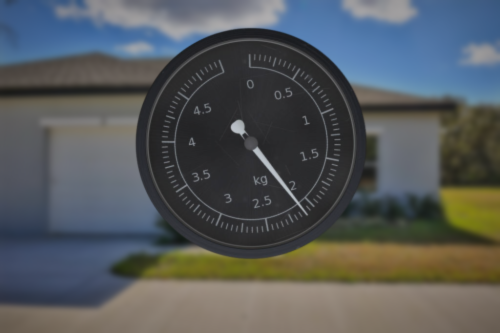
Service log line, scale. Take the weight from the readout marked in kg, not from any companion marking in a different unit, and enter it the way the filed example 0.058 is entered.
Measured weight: 2.1
